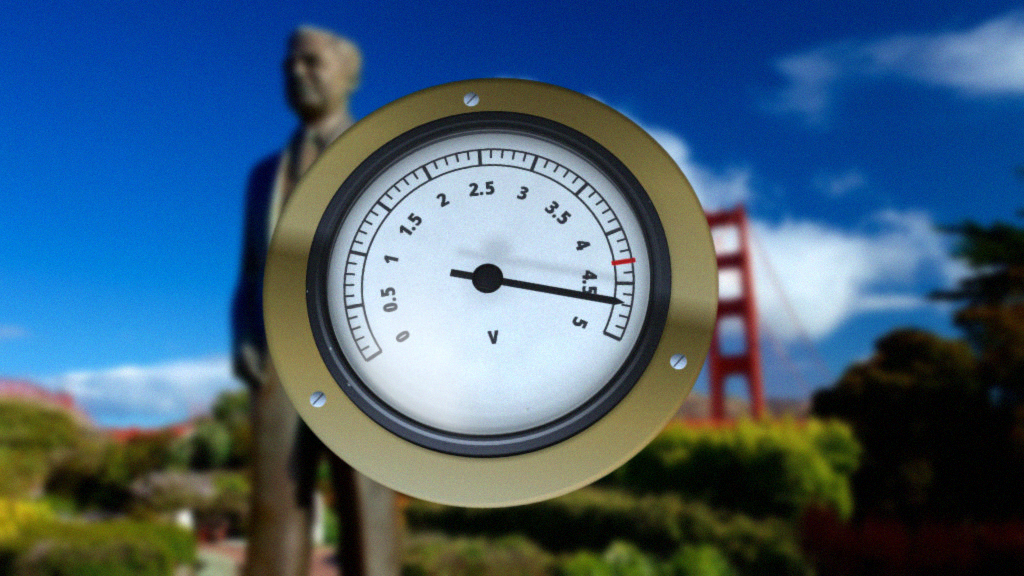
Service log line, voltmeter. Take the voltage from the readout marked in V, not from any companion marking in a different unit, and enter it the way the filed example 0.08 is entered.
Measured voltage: 4.7
